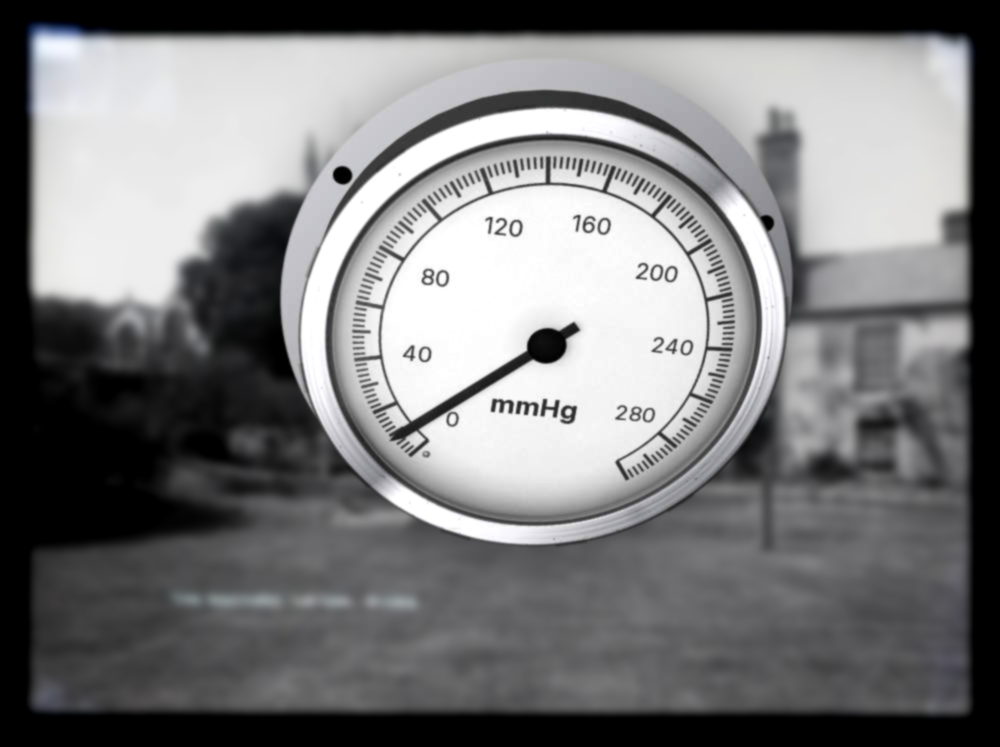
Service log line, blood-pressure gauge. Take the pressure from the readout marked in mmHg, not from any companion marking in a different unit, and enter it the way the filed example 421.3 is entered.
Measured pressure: 10
